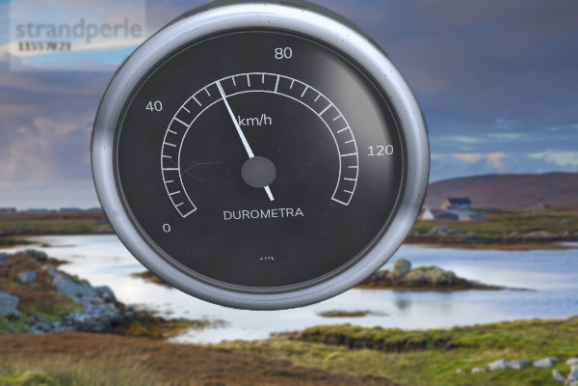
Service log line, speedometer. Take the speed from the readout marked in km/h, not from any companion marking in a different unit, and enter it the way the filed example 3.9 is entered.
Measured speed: 60
